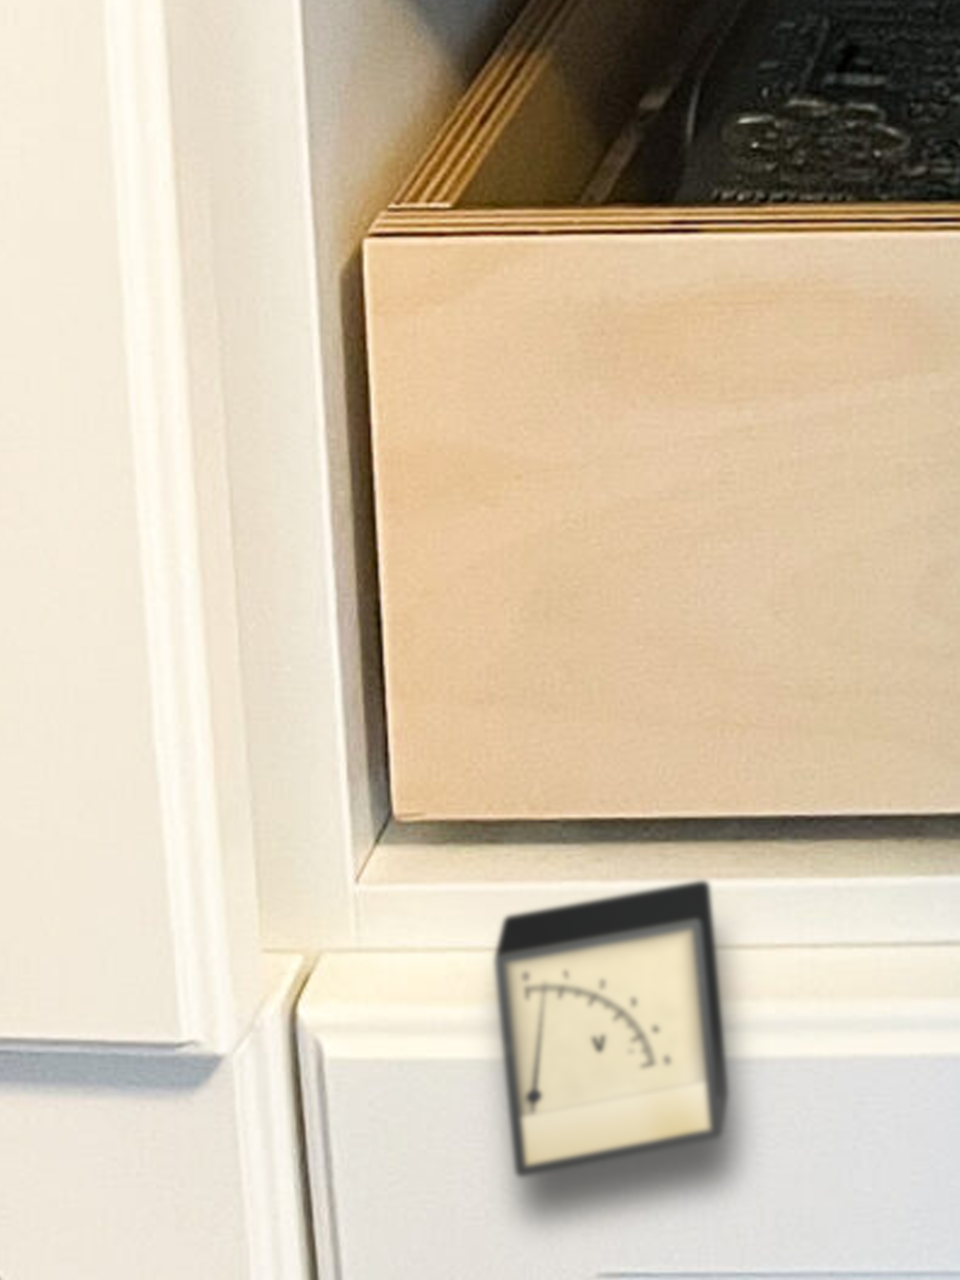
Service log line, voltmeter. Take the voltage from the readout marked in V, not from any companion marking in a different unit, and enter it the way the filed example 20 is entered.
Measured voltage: 0.5
